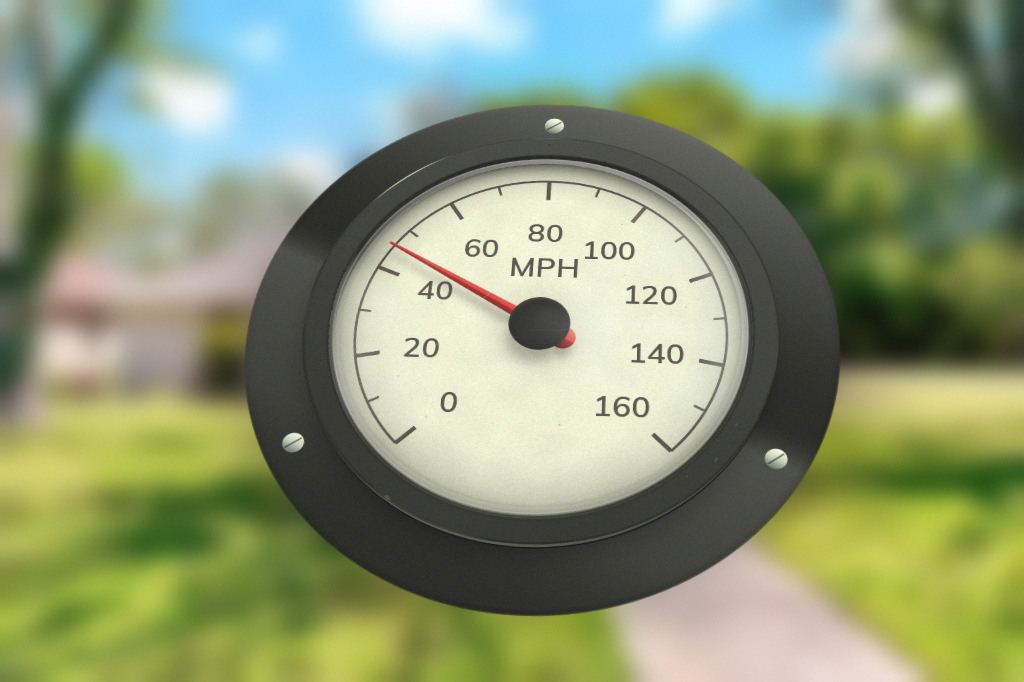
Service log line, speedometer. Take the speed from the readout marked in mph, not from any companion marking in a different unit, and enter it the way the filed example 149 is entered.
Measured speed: 45
